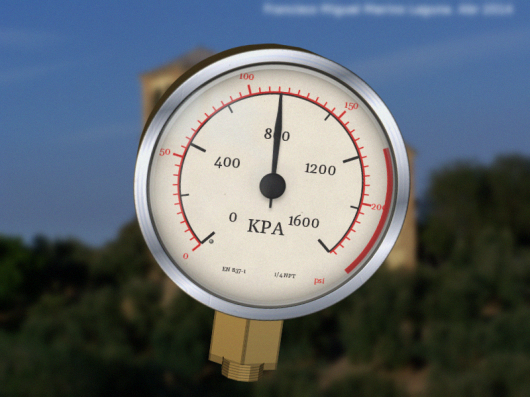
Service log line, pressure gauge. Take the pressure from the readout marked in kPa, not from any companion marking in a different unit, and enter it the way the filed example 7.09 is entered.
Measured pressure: 800
